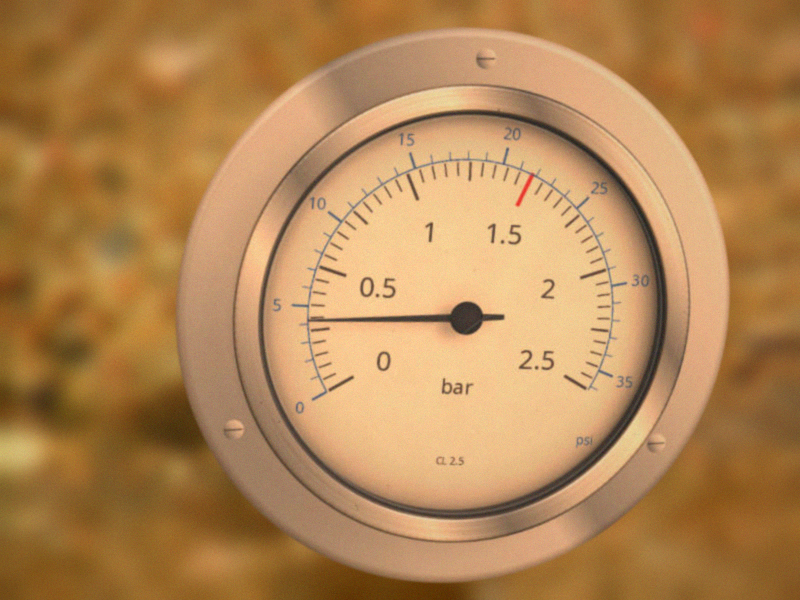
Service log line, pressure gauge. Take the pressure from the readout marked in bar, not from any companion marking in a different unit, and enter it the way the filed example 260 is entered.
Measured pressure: 0.3
